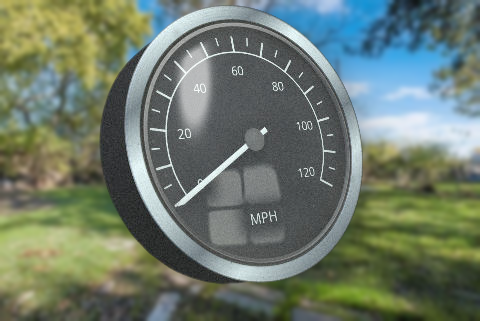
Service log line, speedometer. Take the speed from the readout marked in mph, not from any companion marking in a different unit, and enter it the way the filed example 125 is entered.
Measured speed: 0
